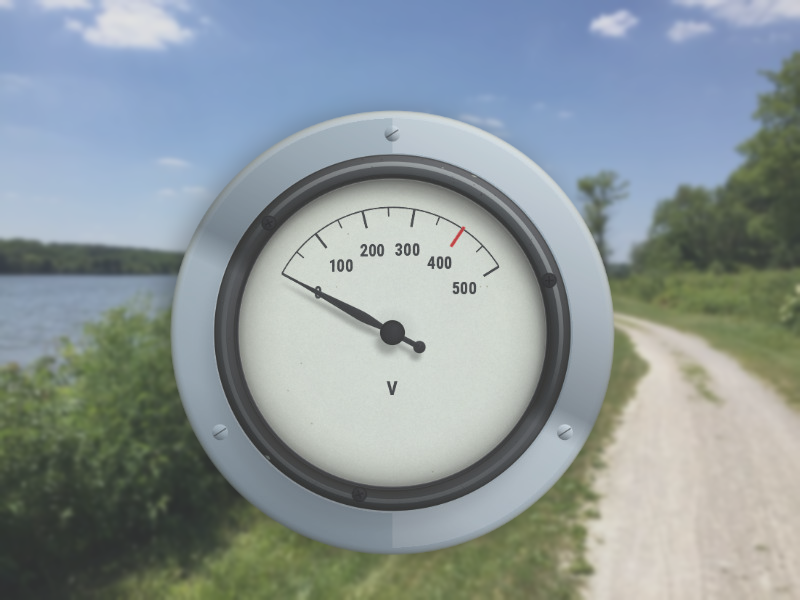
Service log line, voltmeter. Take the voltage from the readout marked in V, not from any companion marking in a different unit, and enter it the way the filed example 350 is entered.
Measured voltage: 0
